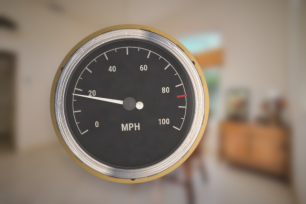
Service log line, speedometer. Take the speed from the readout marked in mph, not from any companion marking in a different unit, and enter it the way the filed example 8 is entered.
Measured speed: 17.5
